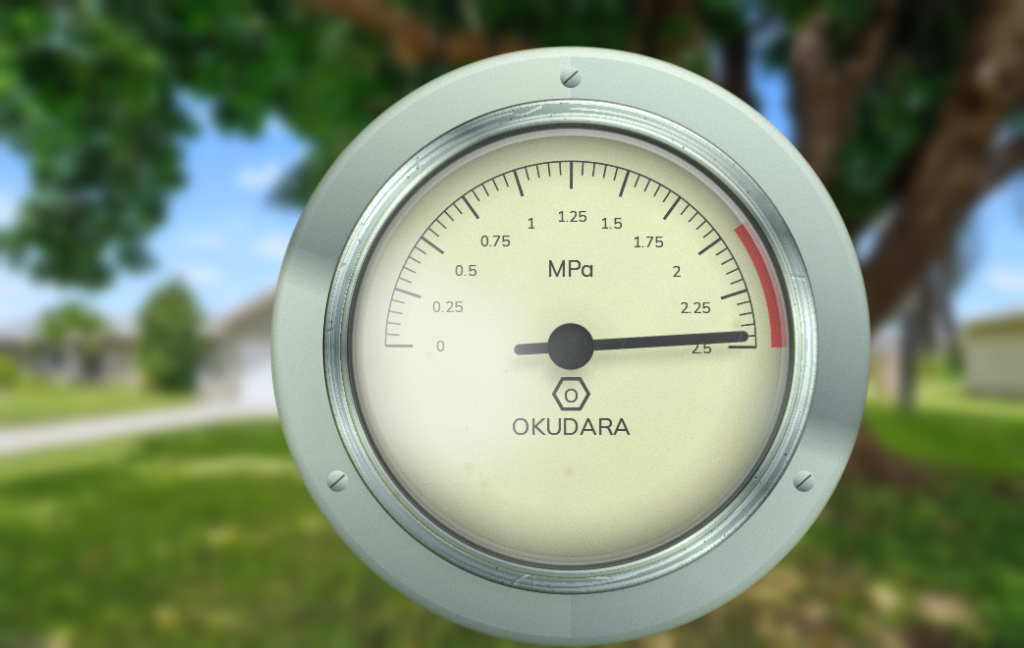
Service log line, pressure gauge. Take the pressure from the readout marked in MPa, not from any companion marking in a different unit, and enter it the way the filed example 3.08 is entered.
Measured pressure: 2.45
